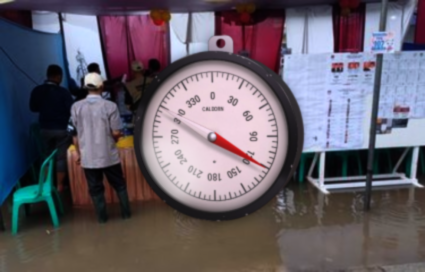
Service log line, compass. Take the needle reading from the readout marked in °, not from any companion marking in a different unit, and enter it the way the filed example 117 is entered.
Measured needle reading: 120
